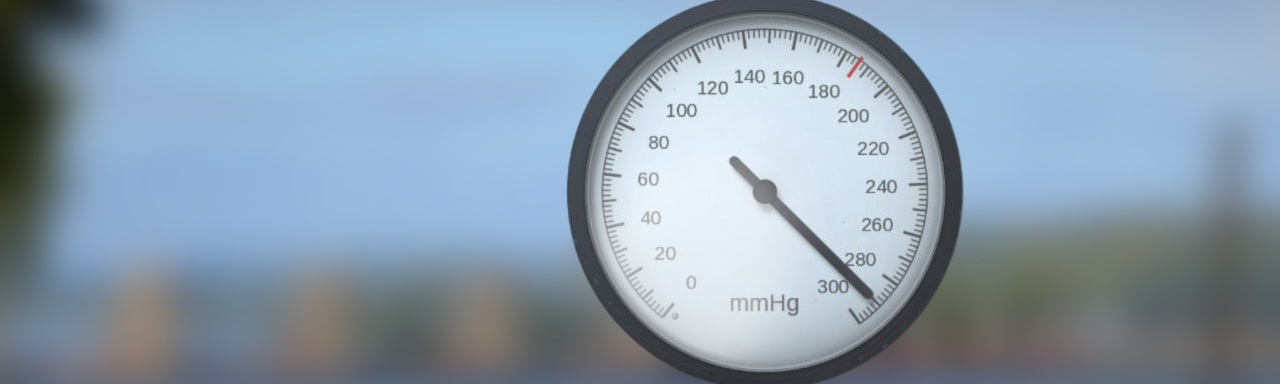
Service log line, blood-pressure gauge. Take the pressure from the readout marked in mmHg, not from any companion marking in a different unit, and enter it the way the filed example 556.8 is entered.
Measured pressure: 290
